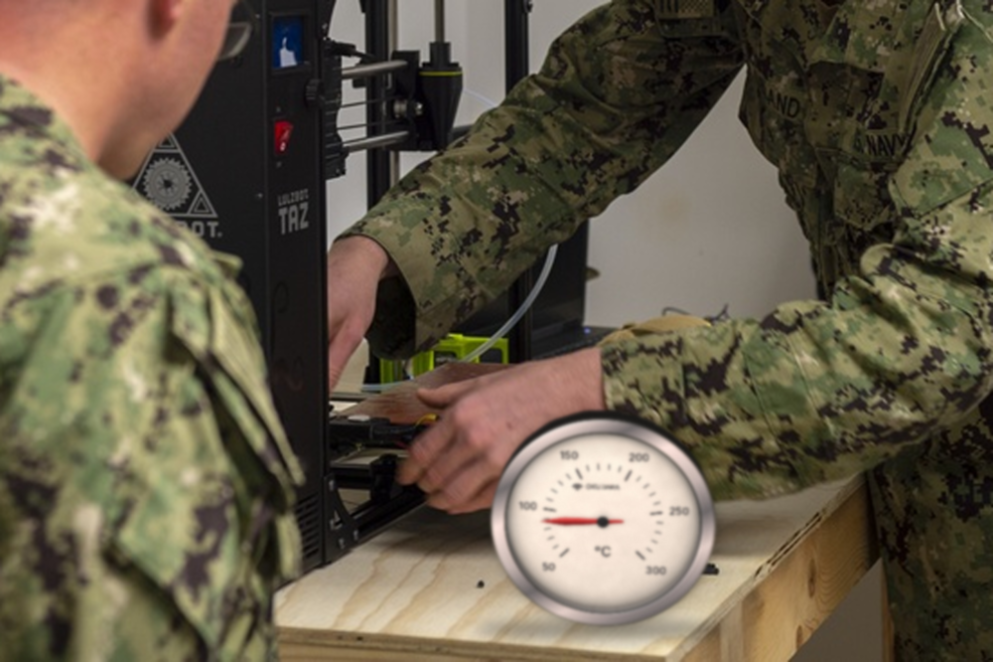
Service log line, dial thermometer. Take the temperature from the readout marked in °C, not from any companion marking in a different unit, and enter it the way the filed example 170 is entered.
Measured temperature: 90
